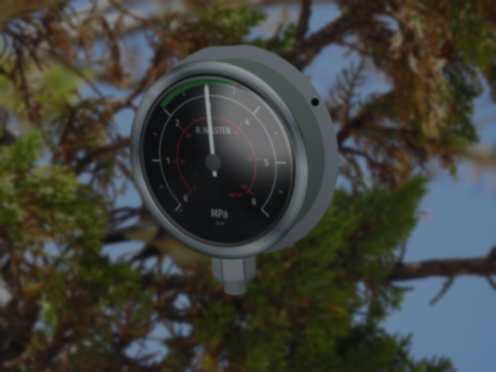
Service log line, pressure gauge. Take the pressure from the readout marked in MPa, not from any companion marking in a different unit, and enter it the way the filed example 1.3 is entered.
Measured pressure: 3
